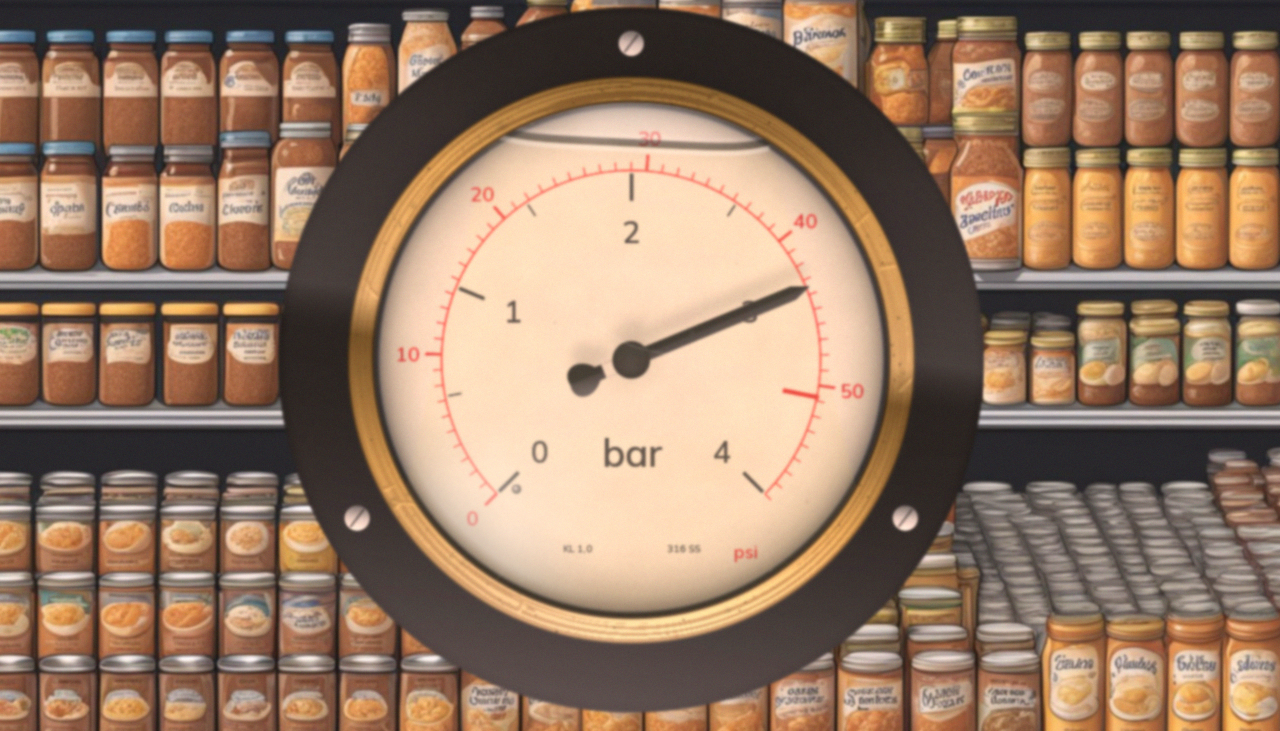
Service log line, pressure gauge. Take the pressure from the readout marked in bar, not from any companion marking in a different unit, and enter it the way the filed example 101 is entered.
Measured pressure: 3
